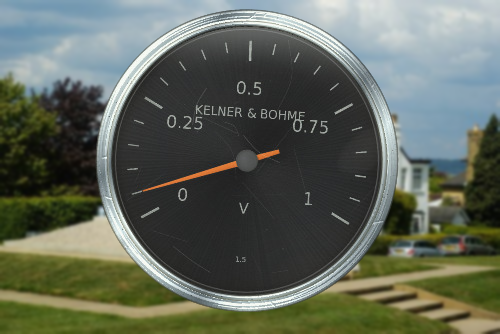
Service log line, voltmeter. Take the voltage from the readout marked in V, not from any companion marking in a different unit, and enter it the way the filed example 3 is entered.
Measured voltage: 0.05
